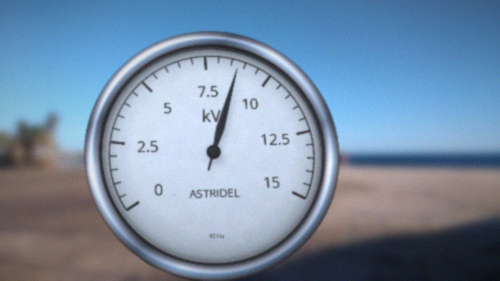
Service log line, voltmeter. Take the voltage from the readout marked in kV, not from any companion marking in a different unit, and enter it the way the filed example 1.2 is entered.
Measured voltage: 8.75
